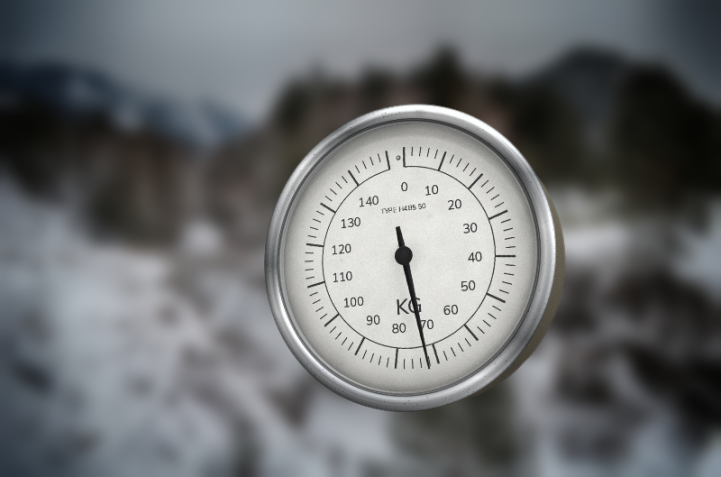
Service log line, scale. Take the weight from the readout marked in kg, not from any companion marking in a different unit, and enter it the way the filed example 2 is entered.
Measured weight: 72
